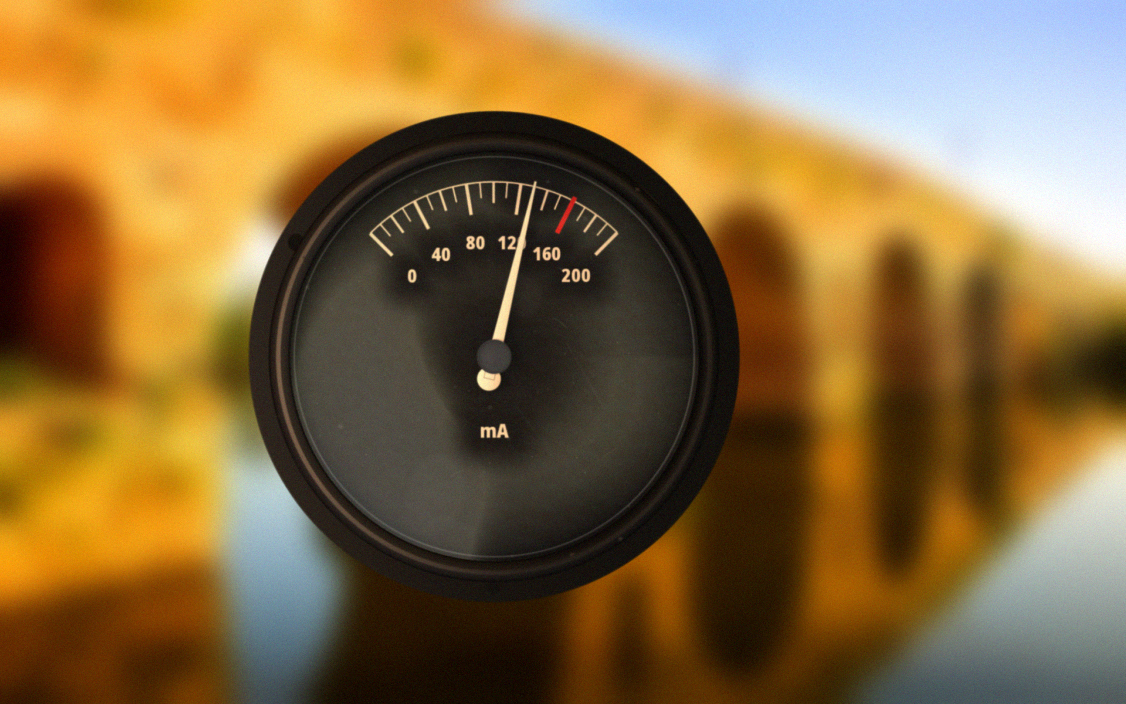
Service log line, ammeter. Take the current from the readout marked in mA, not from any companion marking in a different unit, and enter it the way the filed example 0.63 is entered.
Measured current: 130
